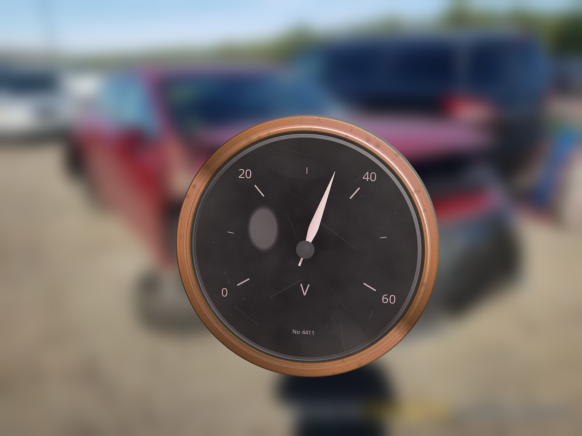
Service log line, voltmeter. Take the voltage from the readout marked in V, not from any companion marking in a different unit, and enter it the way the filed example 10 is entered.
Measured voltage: 35
